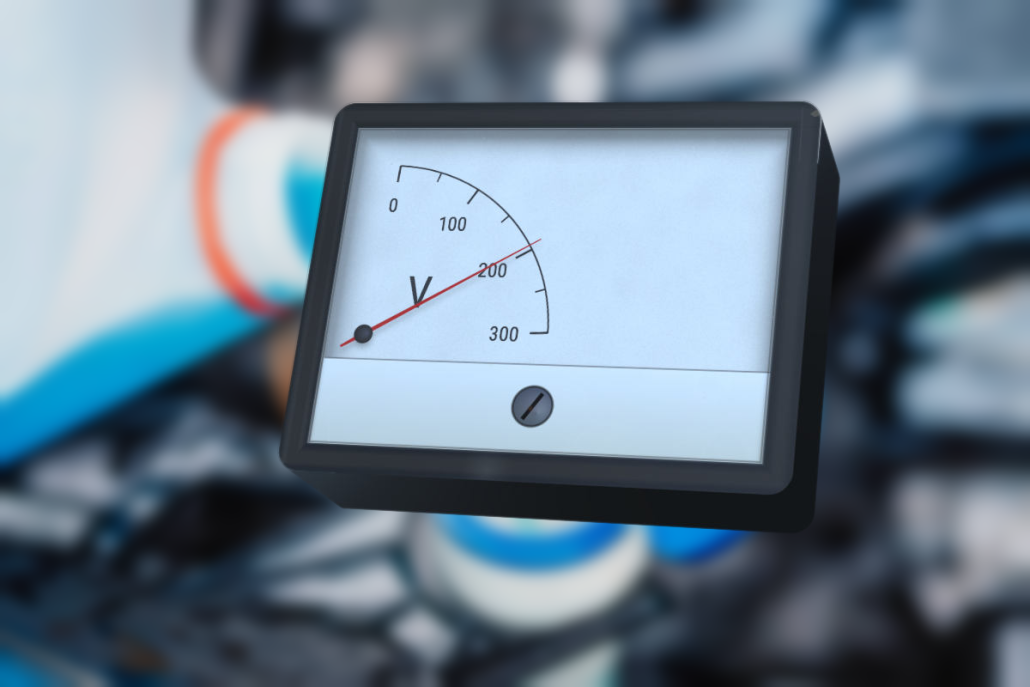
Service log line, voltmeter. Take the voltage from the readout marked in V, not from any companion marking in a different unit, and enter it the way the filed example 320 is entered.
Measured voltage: 200
